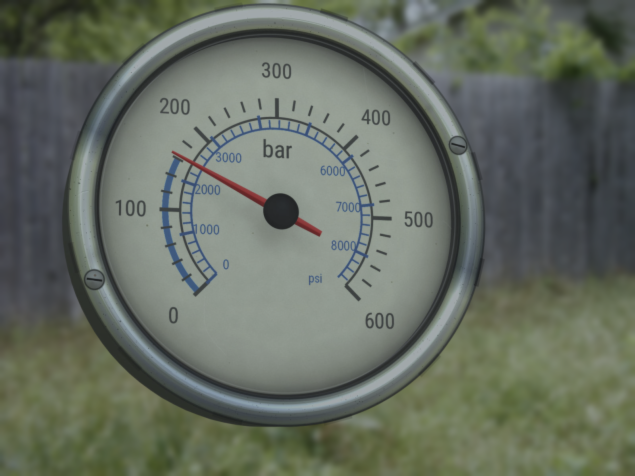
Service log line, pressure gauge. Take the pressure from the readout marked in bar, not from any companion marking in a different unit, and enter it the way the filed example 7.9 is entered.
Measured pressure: 160
